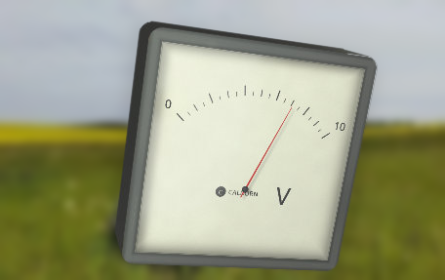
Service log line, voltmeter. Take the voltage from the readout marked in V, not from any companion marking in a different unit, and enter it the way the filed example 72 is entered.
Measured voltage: 7
